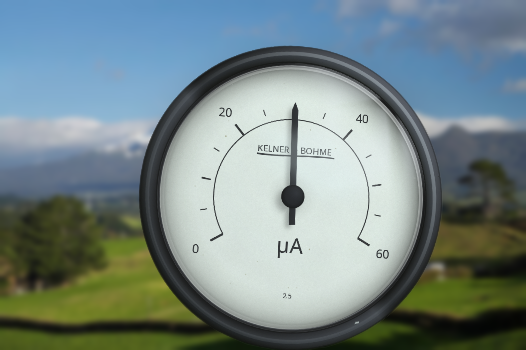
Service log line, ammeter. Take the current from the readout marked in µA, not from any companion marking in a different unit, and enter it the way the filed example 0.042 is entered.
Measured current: 30
